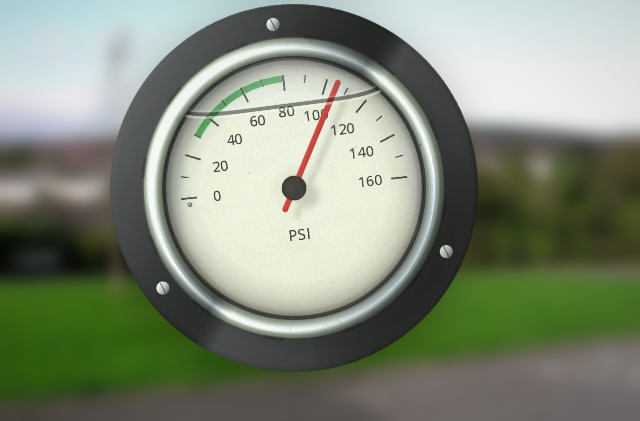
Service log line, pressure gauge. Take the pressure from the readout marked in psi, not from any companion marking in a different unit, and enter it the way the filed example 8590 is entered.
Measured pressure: 105
